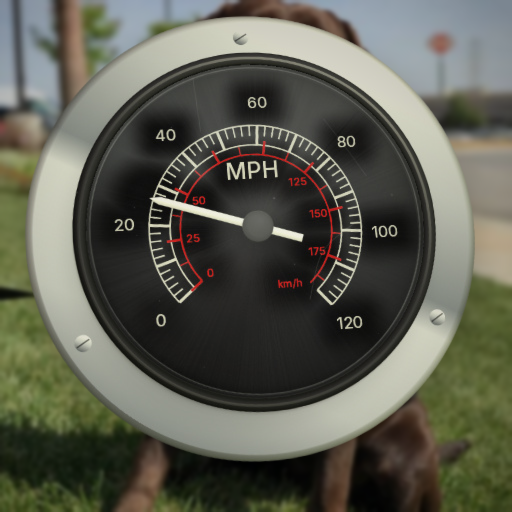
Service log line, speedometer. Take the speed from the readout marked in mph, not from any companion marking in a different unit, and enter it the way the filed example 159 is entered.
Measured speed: 26
